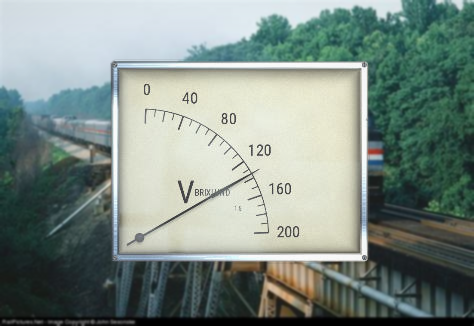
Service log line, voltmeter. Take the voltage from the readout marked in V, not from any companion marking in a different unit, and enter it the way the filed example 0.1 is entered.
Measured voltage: 135
